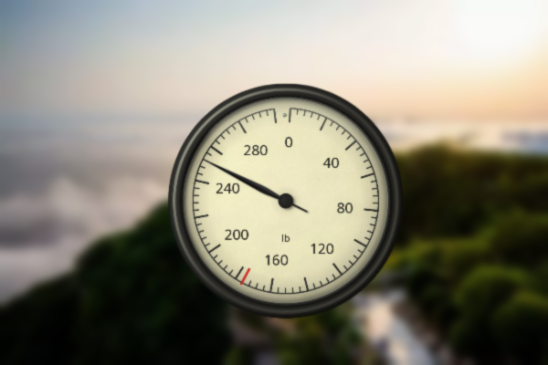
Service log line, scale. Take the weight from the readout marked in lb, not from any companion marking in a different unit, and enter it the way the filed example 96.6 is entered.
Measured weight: 252
